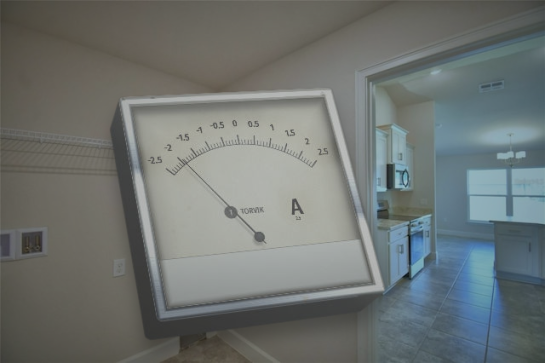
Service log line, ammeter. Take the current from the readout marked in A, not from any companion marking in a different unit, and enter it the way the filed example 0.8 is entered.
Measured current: -2
